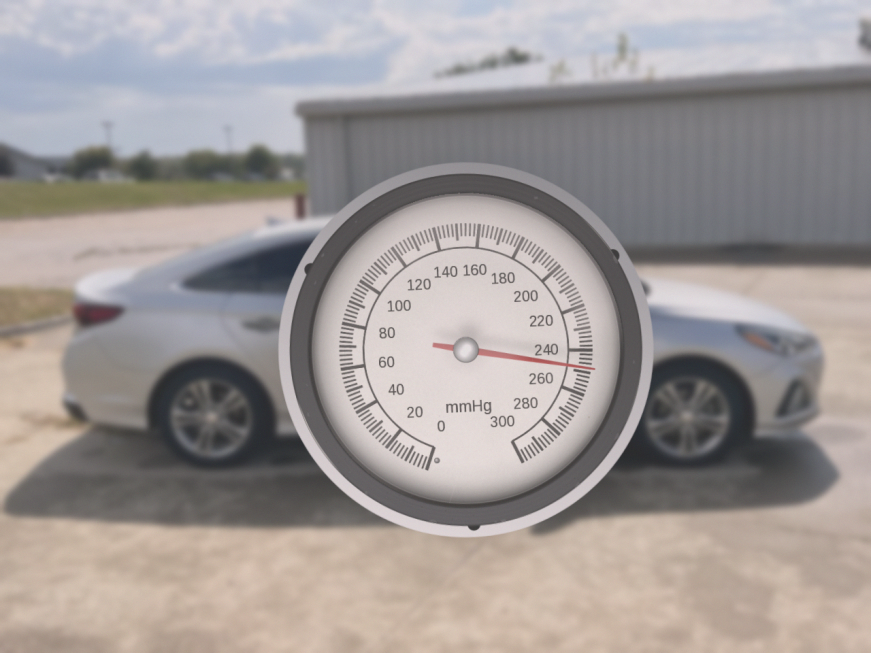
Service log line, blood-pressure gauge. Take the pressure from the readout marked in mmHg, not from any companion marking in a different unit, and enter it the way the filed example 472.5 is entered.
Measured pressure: 248
